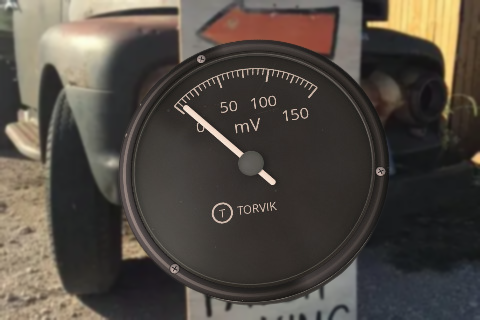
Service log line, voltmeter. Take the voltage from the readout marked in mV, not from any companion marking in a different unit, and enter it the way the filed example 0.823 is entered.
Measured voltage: 5
